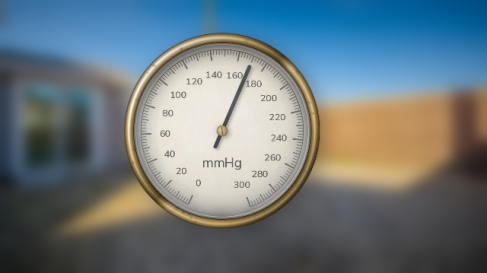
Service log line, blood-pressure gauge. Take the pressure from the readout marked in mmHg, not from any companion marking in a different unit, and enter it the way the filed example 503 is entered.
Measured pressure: 170
